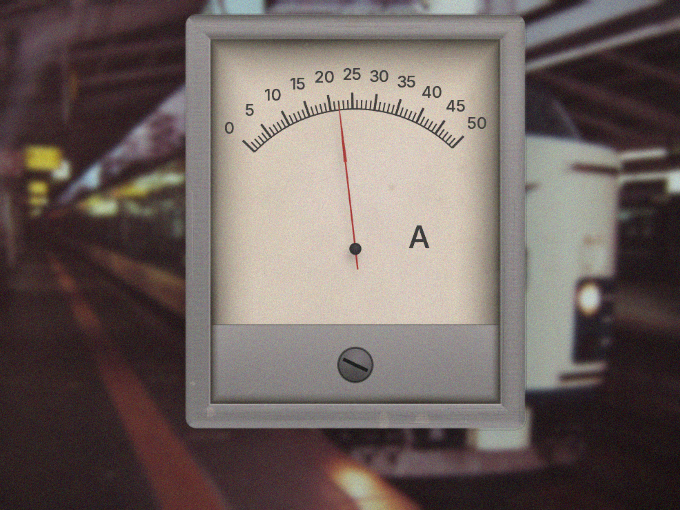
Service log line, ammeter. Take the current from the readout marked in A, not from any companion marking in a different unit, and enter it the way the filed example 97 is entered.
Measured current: 22
